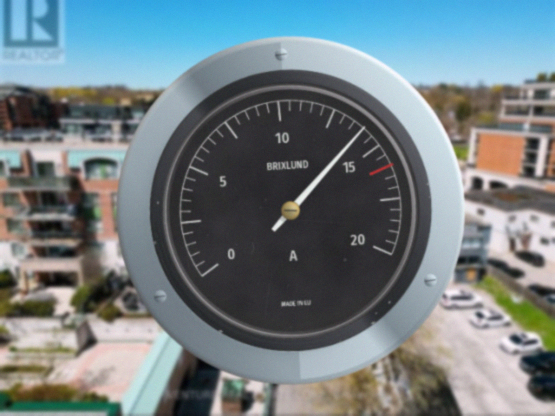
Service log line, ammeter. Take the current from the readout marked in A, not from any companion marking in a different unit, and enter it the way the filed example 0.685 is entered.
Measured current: 14
